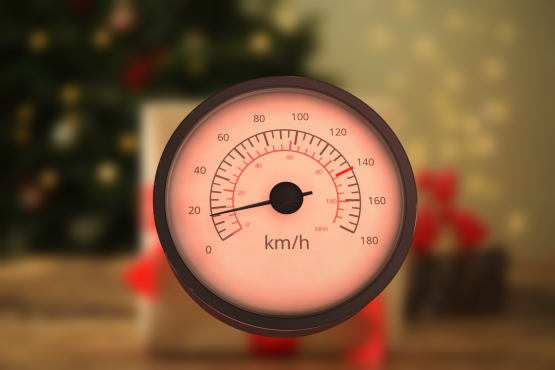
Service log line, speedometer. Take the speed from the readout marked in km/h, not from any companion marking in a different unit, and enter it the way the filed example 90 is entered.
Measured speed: 15
